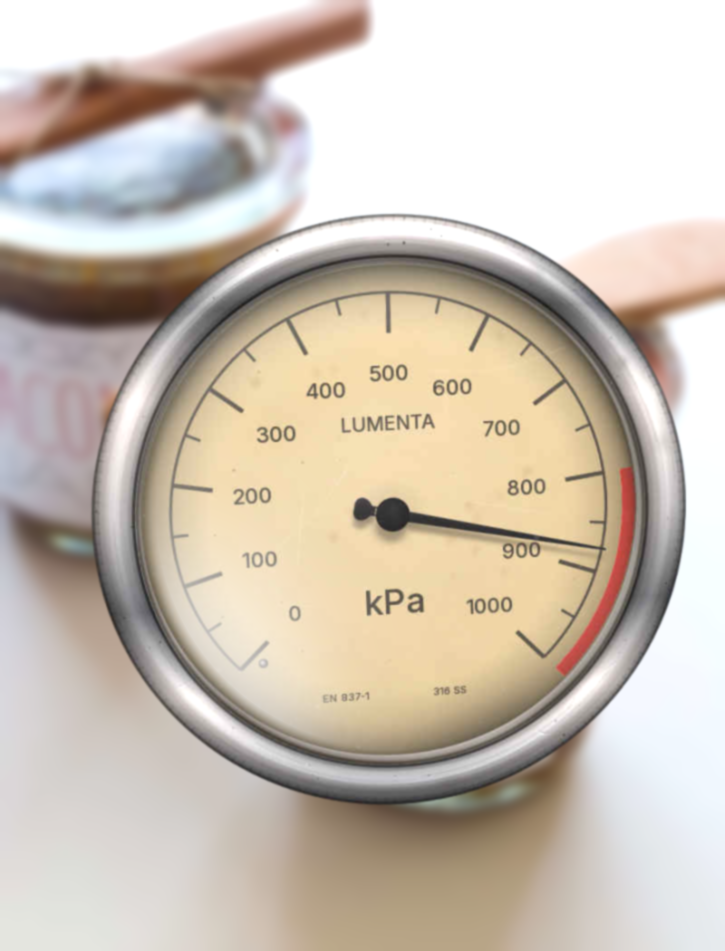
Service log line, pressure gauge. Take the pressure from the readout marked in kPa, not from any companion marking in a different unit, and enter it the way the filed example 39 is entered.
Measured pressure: 875
